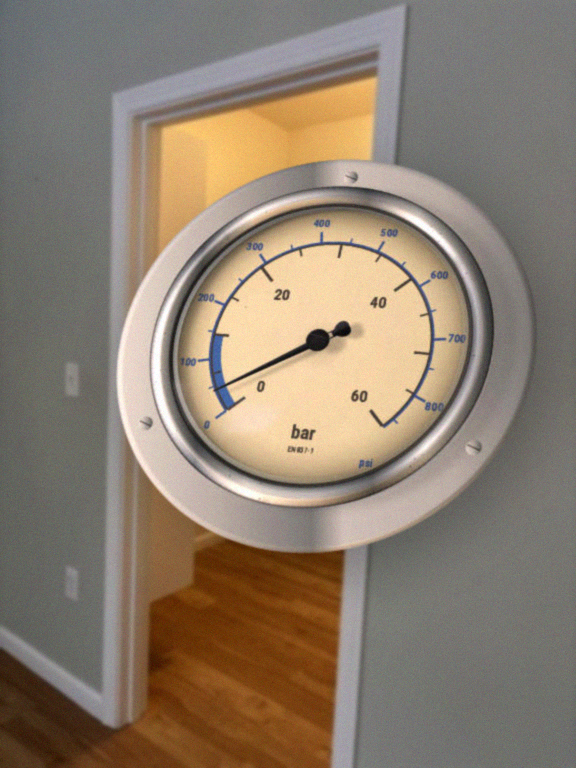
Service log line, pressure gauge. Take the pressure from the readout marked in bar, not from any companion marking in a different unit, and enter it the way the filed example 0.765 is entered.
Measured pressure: 2.5
